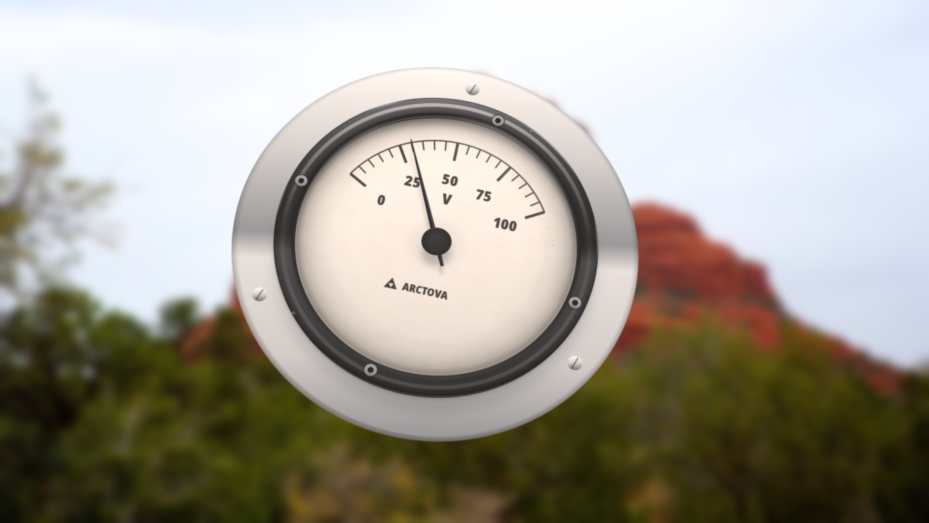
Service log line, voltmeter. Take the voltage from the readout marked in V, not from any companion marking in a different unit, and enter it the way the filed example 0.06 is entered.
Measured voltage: 30
